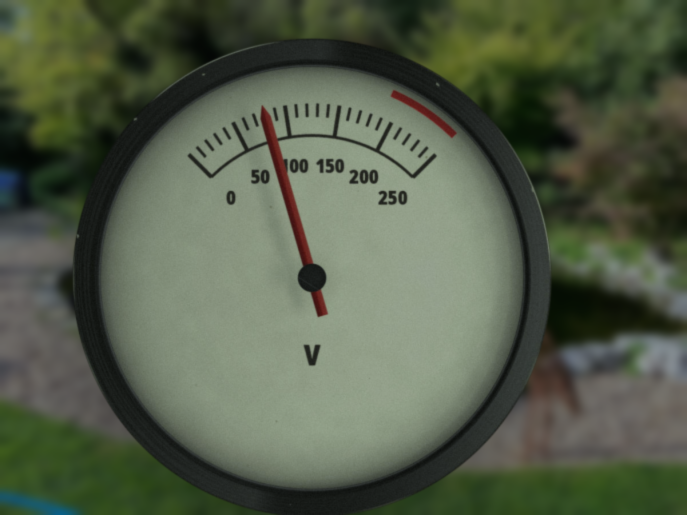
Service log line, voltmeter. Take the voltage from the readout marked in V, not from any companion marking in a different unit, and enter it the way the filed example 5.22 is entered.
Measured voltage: 80
